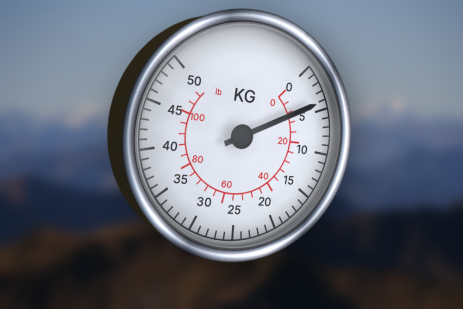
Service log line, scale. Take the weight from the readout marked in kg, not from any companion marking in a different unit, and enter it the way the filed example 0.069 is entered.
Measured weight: 4
